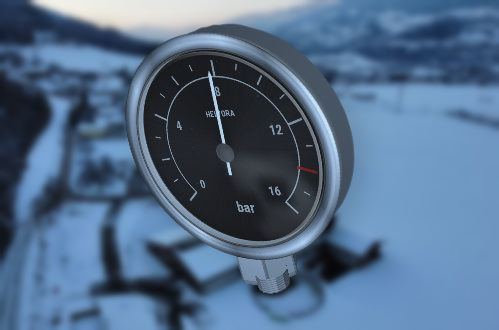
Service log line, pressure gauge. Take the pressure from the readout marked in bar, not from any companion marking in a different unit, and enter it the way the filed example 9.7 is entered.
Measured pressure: 8
